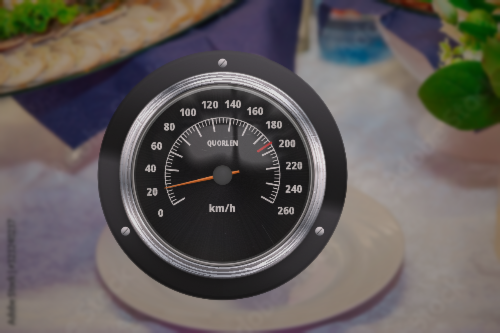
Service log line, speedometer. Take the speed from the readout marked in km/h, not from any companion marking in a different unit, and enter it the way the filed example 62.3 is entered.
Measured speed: 20
